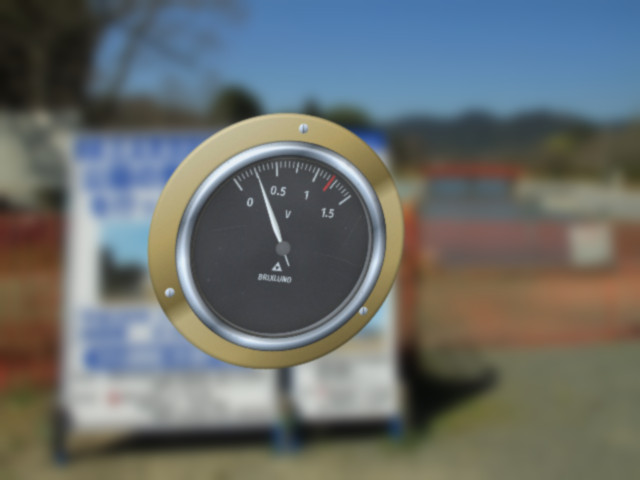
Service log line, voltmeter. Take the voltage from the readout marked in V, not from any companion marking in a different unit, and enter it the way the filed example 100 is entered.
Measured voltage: 0.25
